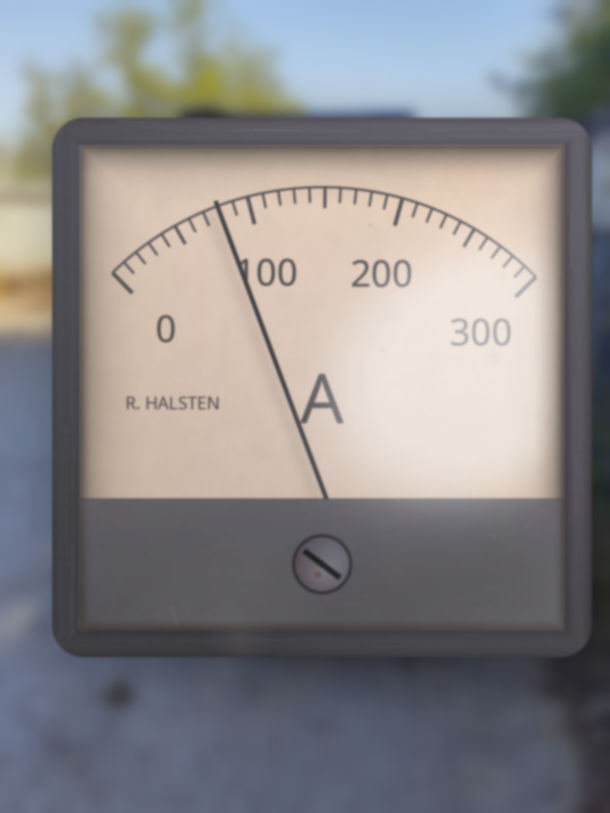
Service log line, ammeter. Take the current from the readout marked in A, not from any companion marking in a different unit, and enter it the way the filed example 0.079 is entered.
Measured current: 80
